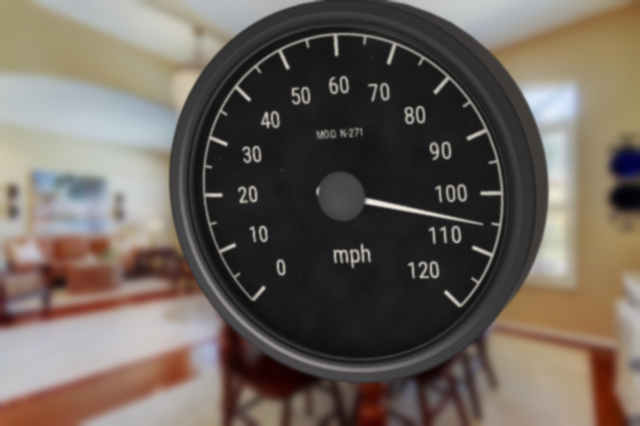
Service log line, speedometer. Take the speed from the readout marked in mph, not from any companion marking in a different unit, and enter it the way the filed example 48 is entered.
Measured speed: 105
